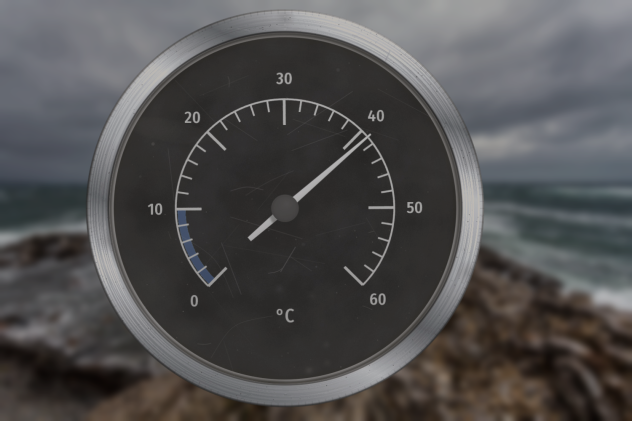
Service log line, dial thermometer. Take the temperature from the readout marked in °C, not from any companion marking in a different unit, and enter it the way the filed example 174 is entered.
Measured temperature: 41
